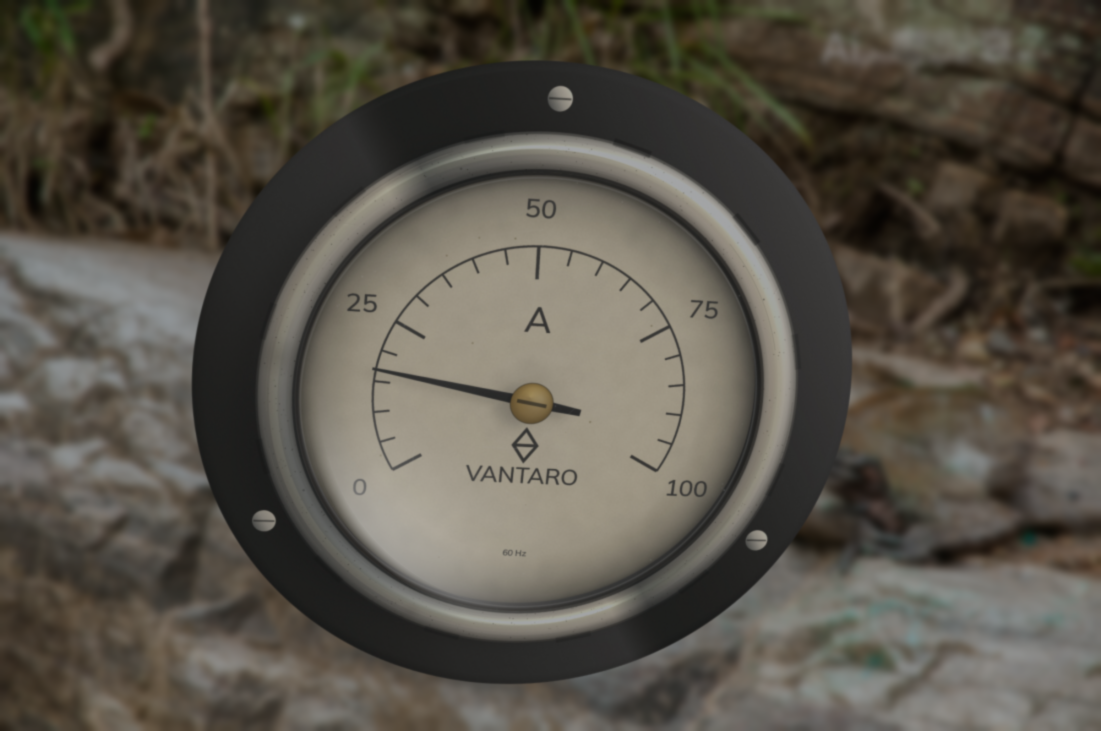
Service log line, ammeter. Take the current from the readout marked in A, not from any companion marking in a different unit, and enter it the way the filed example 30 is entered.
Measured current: 17.5
